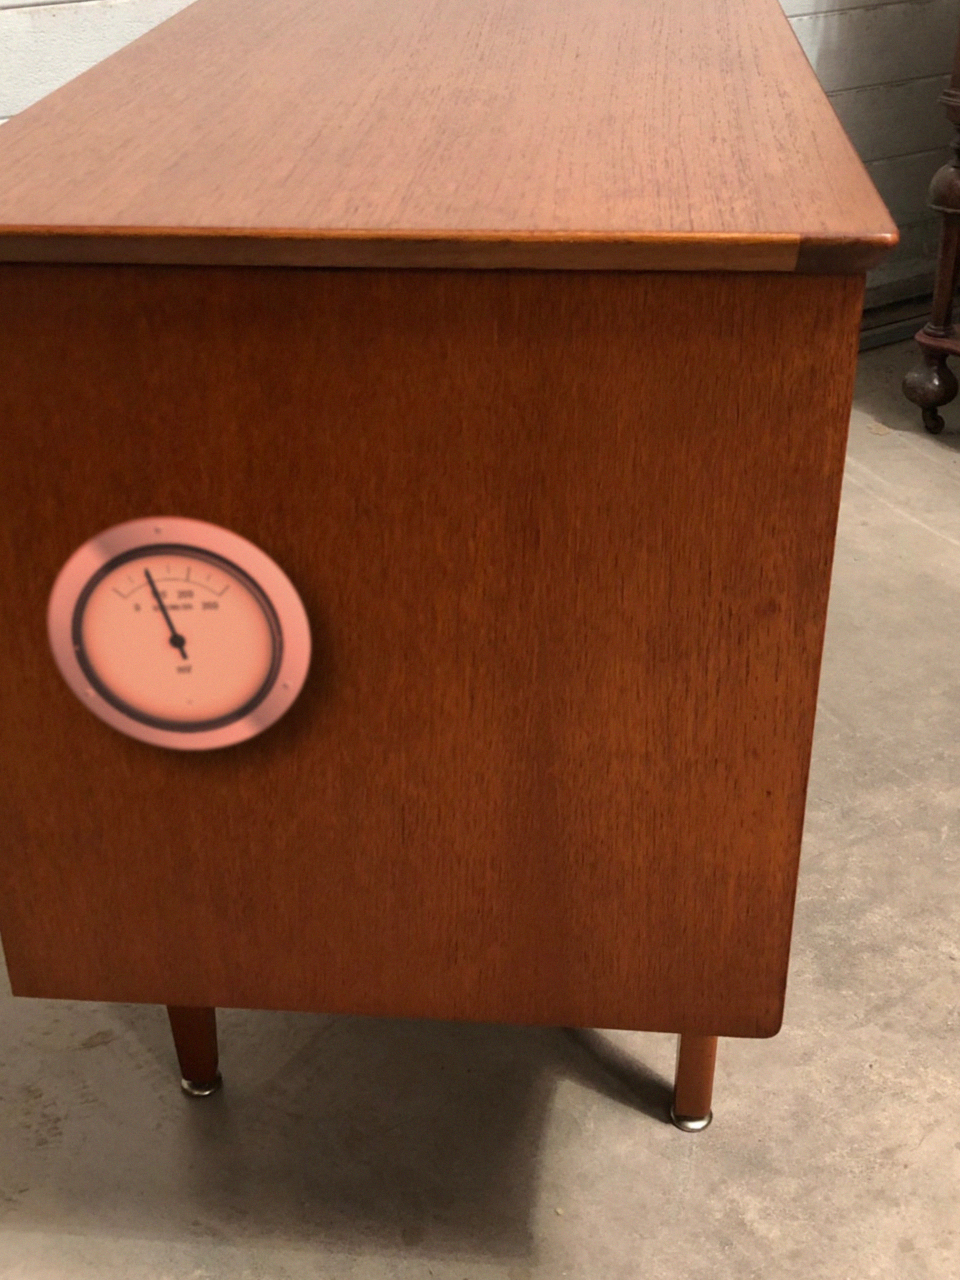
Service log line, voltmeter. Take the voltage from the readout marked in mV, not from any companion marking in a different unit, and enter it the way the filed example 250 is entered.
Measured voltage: 100
